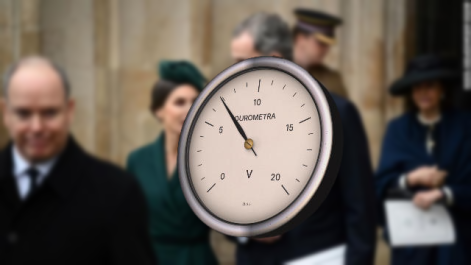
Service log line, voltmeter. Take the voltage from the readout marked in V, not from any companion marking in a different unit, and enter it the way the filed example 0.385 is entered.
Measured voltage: 7
